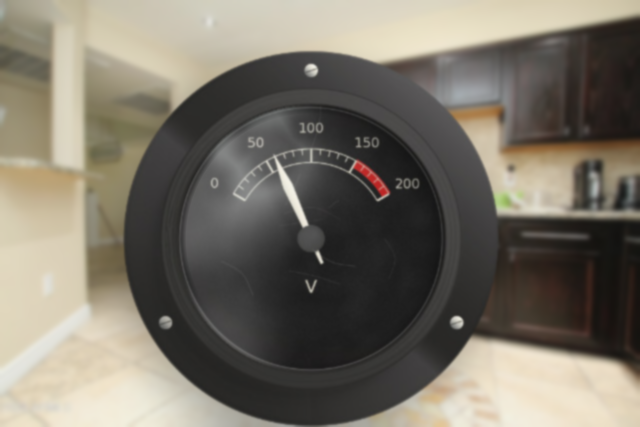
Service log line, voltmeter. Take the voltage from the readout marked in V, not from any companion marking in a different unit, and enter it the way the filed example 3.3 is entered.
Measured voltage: 60
